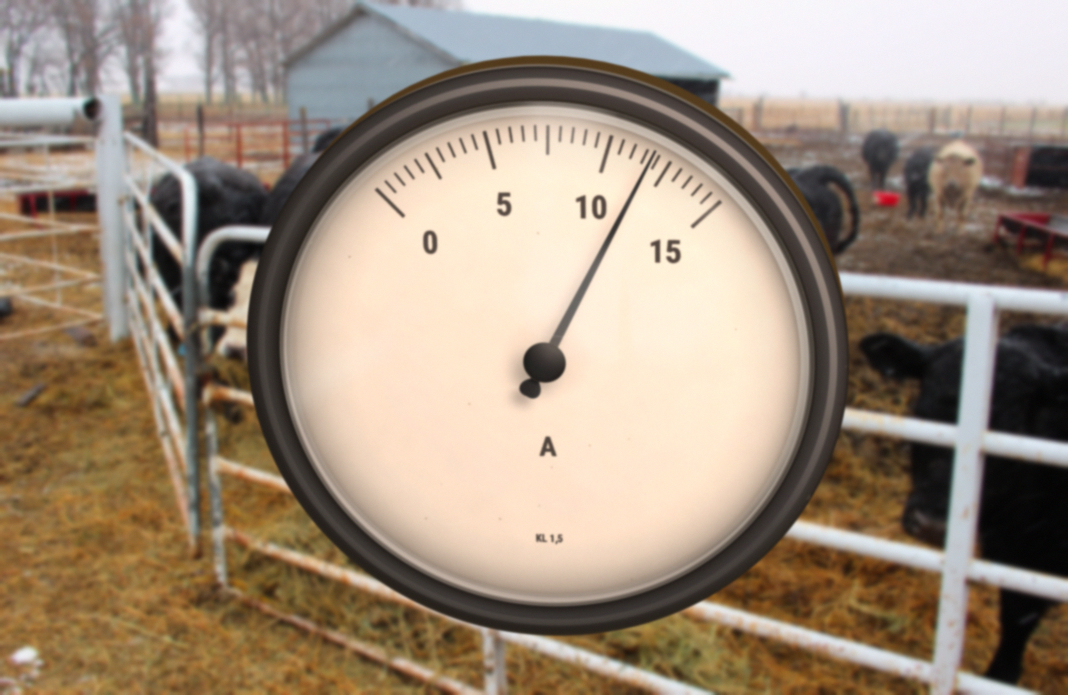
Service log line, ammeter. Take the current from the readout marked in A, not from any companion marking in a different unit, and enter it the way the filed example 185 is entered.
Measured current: 11.75
